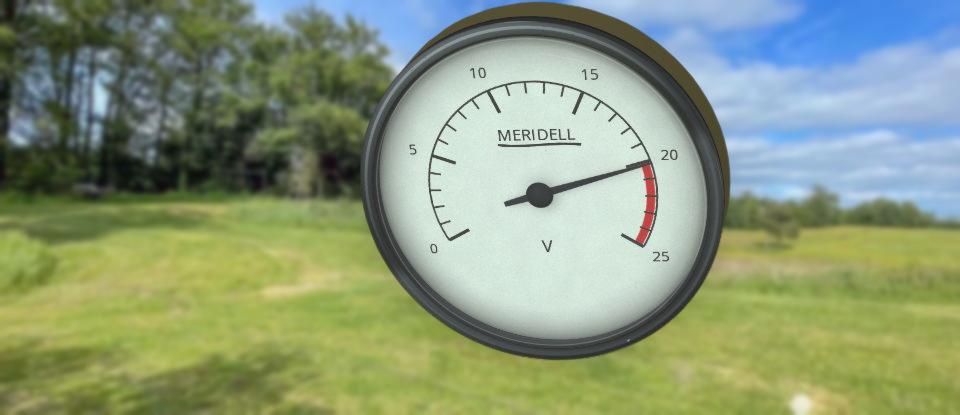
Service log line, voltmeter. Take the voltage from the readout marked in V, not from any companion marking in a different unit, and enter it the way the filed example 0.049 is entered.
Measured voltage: 20
